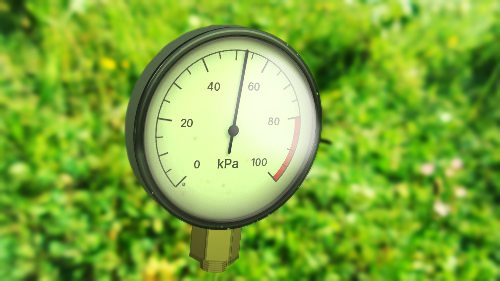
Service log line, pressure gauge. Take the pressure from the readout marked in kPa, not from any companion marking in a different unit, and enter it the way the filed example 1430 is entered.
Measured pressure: 52.5
